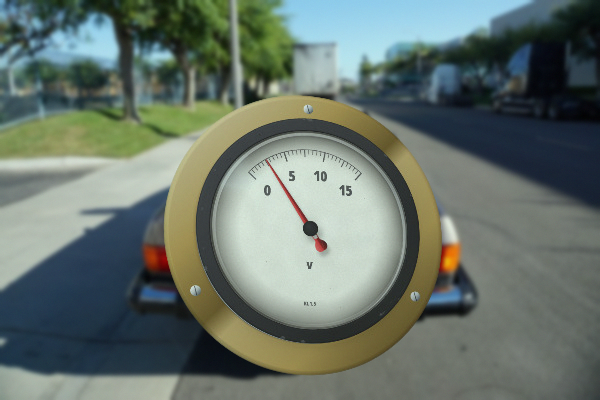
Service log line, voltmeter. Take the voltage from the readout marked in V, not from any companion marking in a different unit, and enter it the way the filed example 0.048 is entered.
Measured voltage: 2.5
